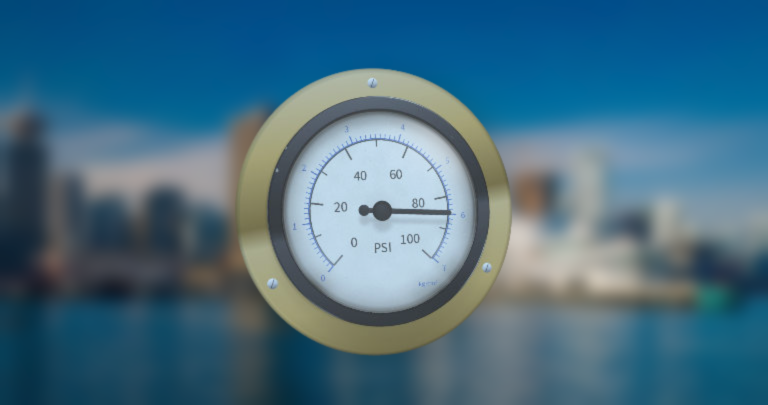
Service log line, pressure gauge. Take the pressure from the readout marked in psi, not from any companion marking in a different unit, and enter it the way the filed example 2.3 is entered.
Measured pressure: 85
